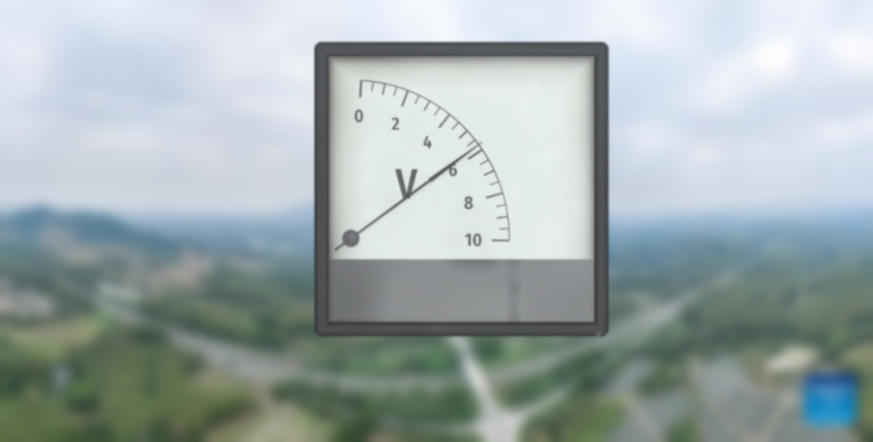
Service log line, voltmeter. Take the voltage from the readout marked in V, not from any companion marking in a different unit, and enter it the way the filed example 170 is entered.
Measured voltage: 5.75
